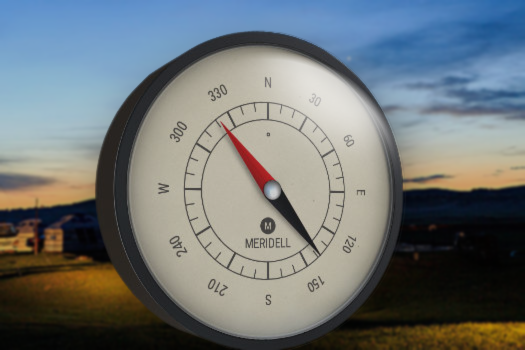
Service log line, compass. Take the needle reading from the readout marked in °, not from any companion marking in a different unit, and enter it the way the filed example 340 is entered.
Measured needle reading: 320
